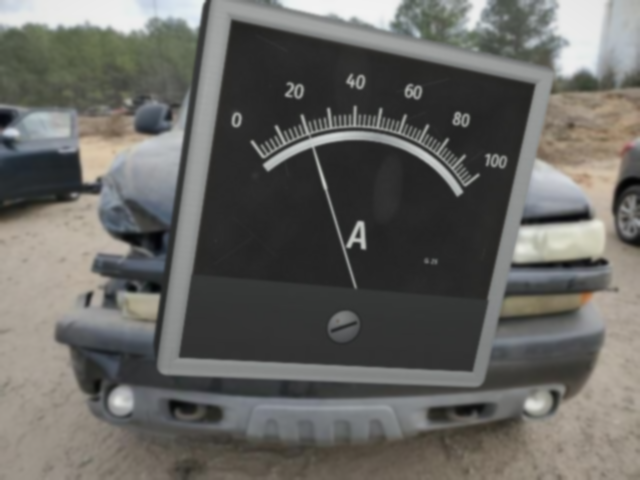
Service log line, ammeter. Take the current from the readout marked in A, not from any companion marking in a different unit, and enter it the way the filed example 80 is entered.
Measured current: 20
